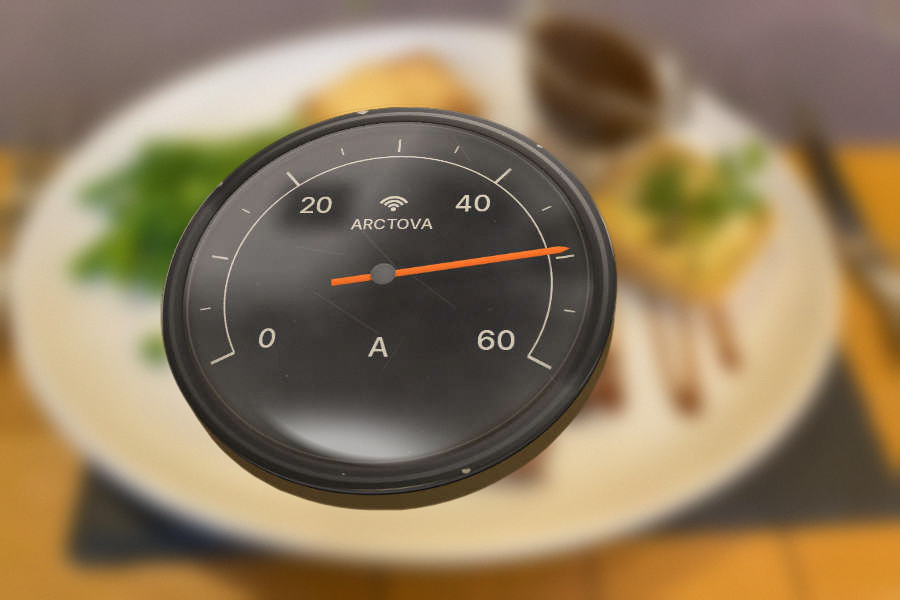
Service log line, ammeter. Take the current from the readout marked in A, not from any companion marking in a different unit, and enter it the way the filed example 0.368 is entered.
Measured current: 50
